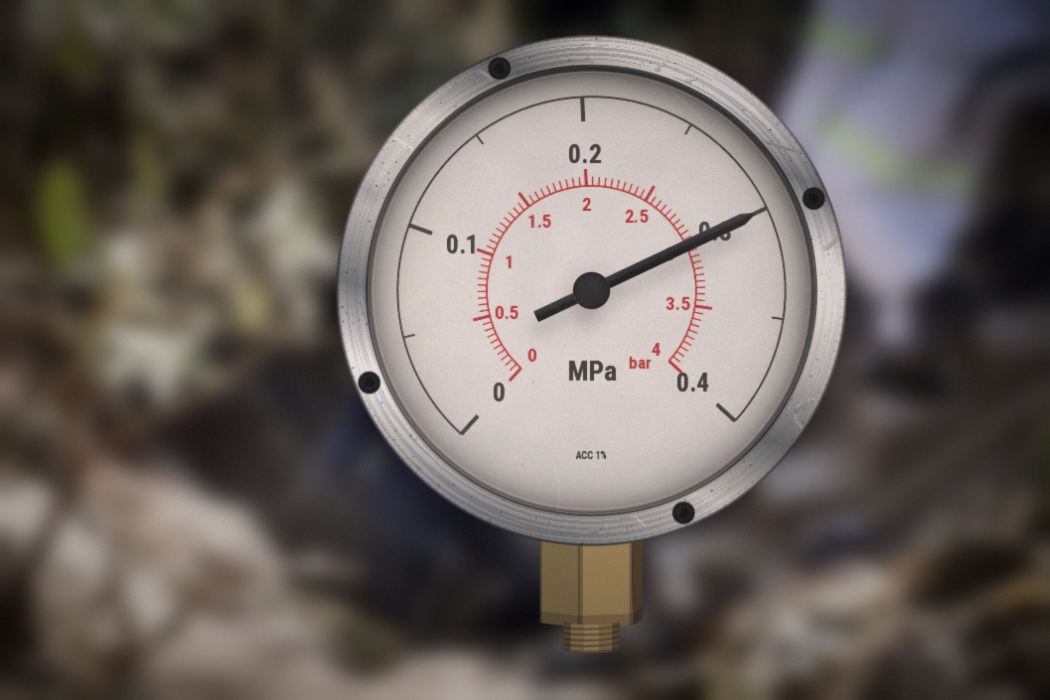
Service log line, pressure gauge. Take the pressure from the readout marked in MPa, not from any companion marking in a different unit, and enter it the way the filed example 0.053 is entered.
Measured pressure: 0.3
